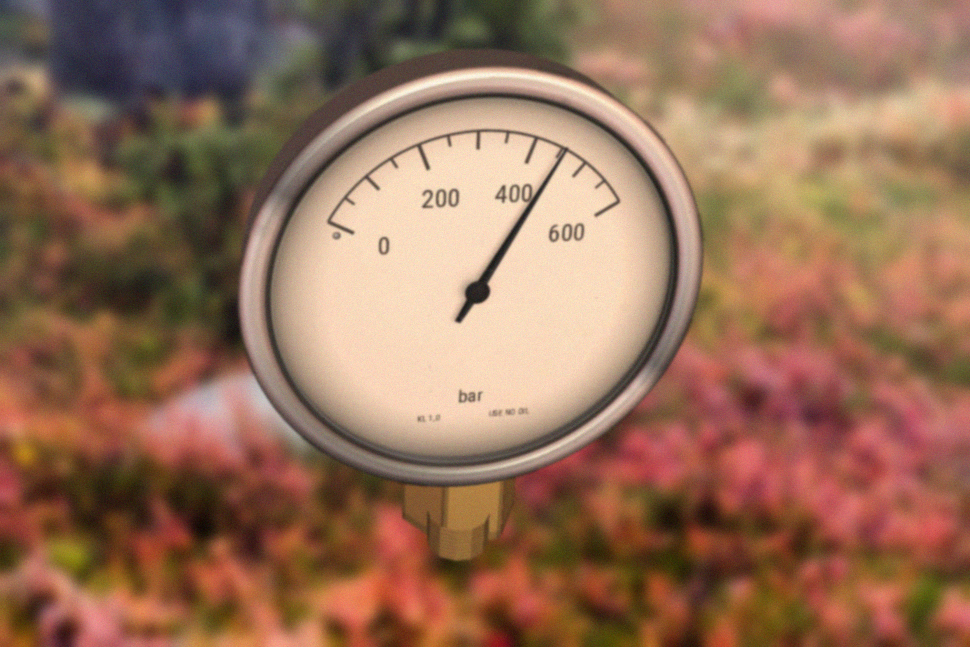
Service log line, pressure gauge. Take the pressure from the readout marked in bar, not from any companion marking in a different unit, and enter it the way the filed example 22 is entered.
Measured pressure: 450
